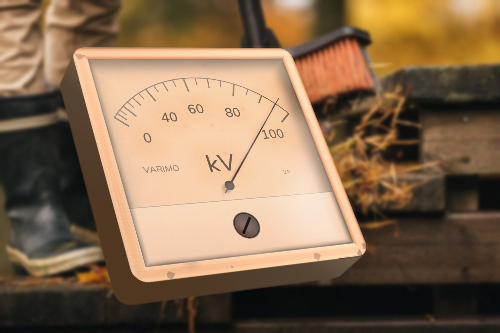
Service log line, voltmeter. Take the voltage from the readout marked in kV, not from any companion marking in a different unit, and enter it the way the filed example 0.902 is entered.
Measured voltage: 95
